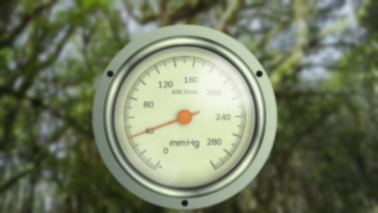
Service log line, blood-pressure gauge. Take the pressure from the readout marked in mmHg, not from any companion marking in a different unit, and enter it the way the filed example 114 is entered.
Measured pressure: 40
